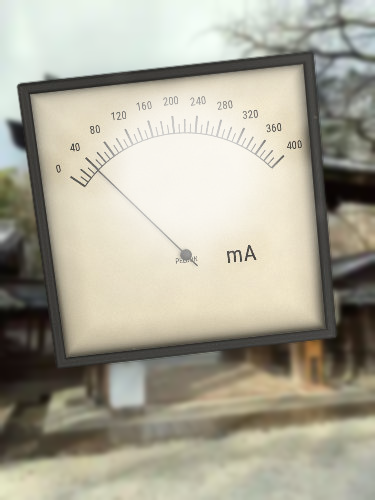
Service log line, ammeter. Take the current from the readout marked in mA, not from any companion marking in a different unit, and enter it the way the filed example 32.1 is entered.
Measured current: 40
